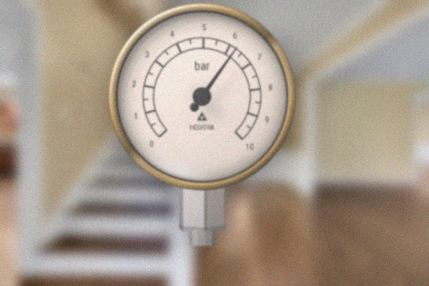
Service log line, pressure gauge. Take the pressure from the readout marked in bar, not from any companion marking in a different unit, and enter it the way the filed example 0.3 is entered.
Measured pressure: 6.25
